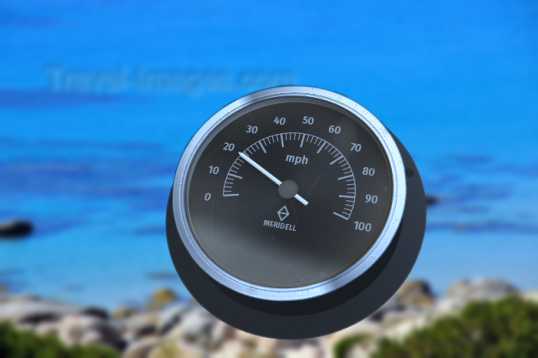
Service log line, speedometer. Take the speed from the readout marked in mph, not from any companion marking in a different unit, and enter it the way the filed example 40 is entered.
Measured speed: 20
